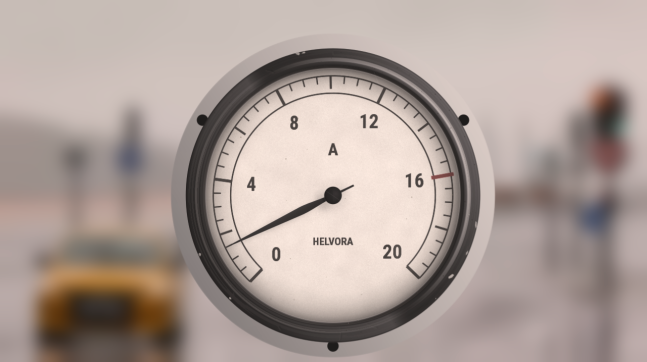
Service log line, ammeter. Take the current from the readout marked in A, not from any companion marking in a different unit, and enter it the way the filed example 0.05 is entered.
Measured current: 1.5
